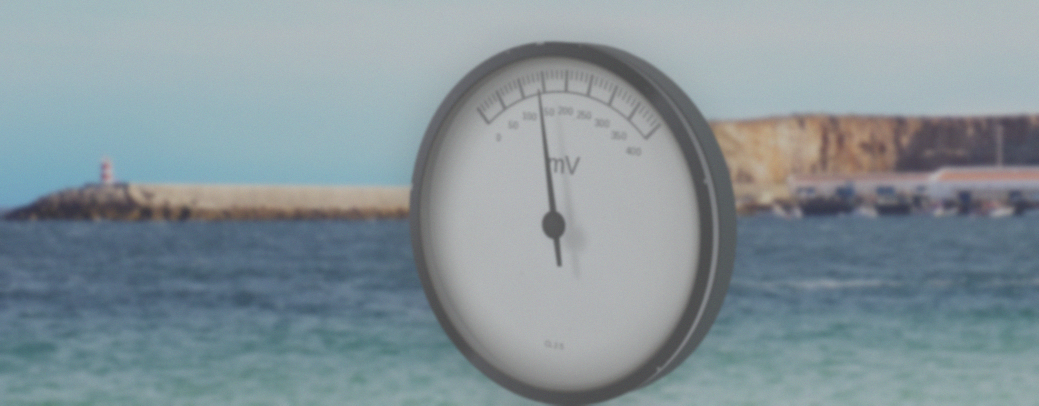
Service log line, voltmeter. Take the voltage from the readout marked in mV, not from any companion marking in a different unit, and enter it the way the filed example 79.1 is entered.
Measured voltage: 150
